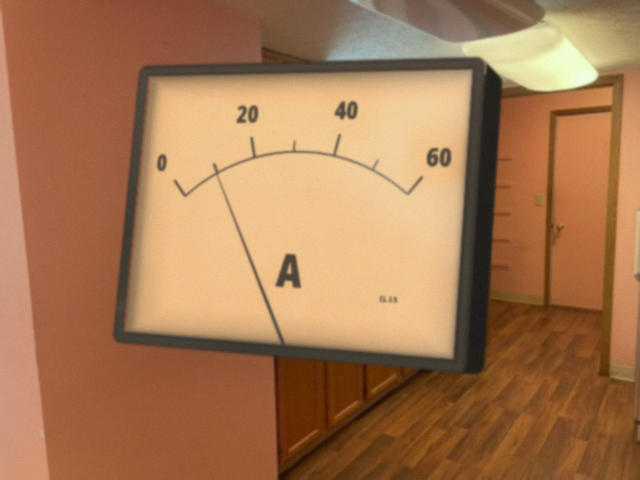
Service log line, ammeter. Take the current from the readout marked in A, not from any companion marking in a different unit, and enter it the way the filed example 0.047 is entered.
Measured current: 10
